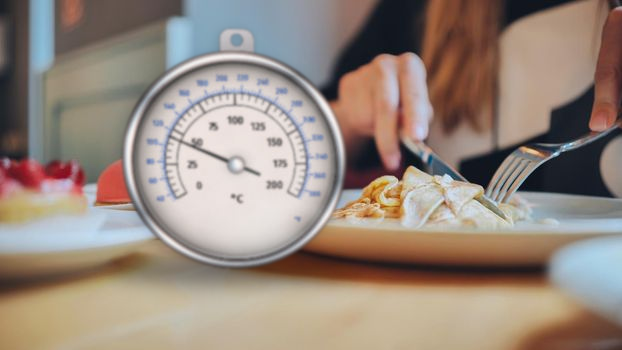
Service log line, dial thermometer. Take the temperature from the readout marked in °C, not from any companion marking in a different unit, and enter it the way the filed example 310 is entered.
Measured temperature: 45
